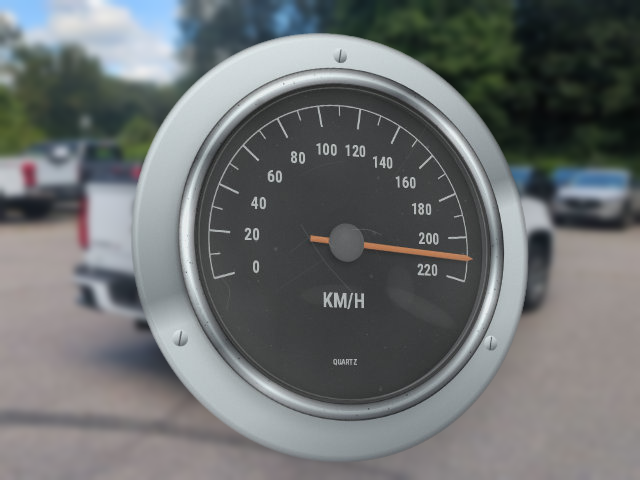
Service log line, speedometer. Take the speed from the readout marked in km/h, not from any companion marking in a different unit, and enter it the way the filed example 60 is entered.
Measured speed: 210
